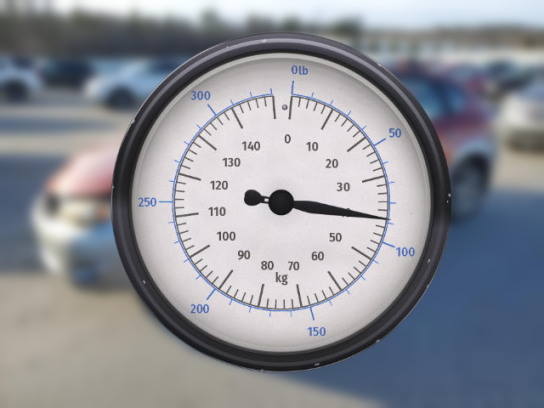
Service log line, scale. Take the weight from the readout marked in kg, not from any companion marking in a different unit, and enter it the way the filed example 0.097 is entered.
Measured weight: 40
